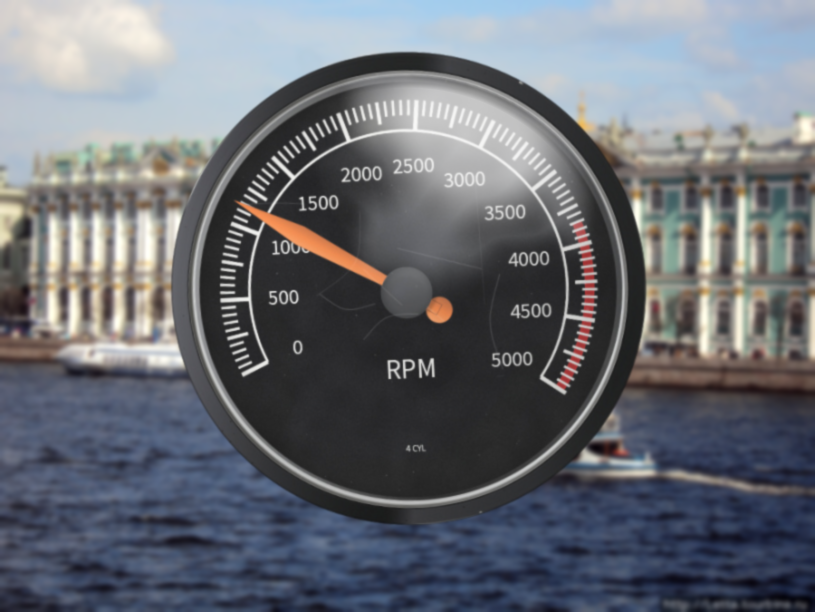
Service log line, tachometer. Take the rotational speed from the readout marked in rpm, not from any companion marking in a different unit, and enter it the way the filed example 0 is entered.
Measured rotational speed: 1150
